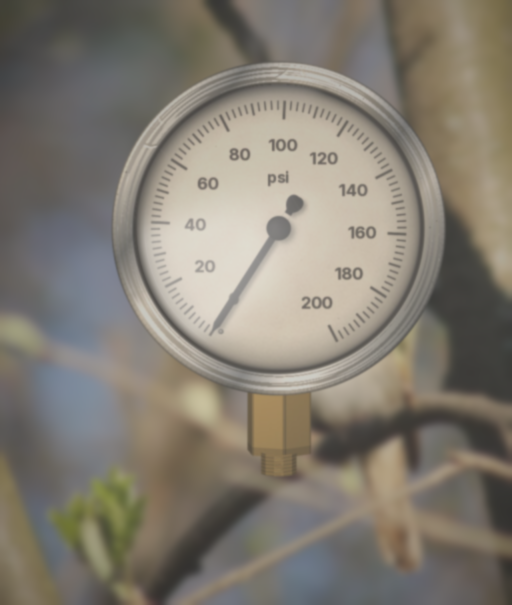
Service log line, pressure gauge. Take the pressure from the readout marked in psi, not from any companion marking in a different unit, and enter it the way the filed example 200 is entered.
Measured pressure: 0
